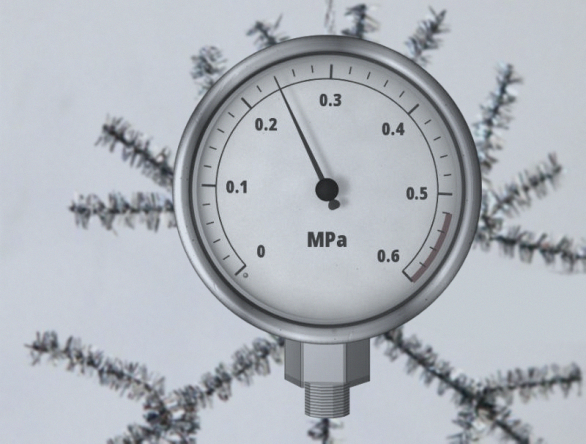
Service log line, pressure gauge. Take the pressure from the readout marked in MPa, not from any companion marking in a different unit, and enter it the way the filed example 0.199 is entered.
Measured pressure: 0.24
